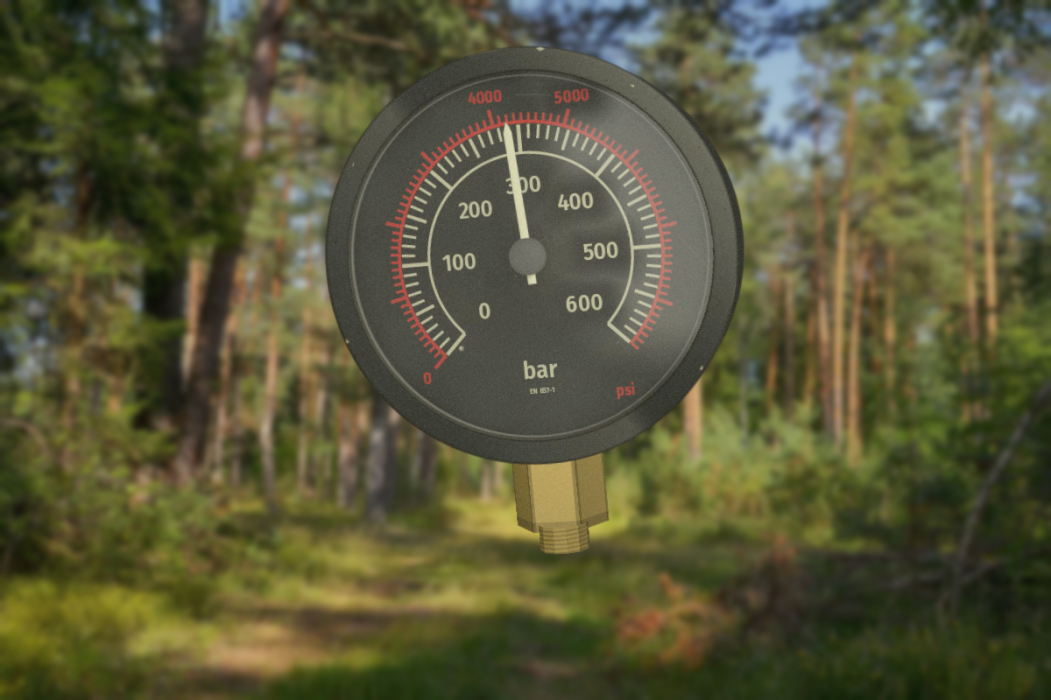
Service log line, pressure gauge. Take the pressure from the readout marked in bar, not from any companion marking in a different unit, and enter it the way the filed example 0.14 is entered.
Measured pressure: 290
